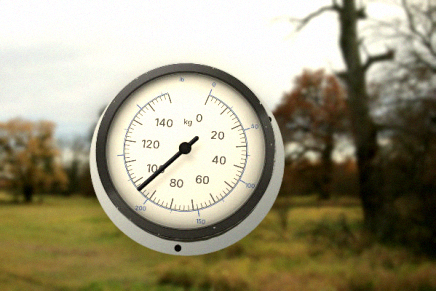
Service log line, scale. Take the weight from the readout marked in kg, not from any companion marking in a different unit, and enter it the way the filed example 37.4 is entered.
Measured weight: 96
